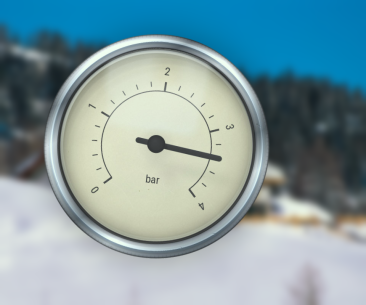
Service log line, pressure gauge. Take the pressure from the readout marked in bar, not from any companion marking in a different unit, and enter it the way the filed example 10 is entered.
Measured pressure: 3.4
